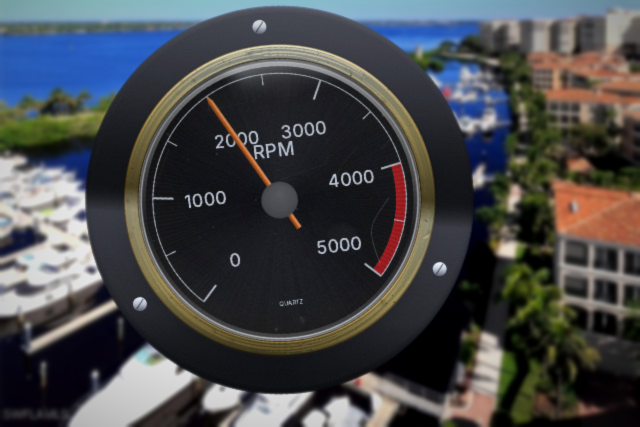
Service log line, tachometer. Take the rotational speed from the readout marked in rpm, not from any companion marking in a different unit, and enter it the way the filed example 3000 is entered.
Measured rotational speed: 2000
